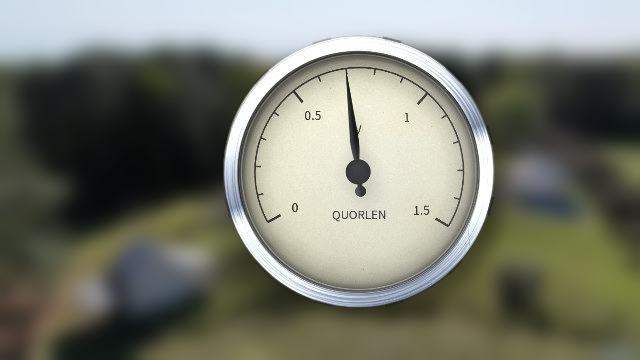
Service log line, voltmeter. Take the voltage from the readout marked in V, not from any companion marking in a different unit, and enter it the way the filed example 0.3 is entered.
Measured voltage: 0.7
